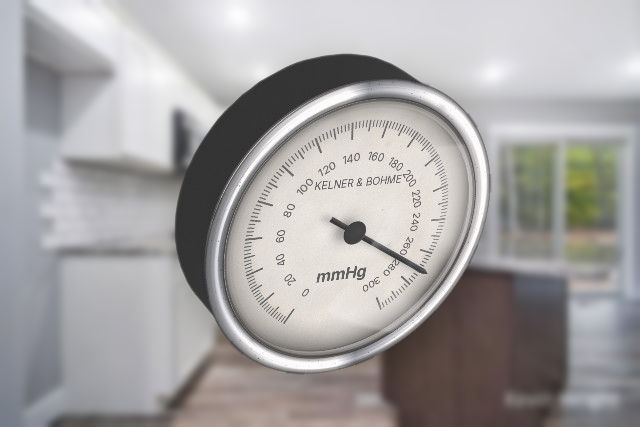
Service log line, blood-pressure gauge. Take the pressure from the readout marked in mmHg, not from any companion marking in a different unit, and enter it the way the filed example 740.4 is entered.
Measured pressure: 270
